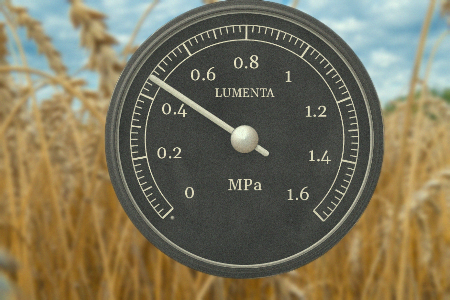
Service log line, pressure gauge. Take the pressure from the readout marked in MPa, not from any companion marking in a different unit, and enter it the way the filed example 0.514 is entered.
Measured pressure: 0.46
